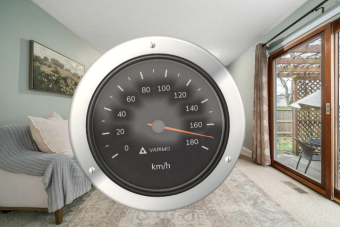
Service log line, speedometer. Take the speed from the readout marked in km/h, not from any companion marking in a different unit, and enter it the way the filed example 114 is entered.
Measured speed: 170
